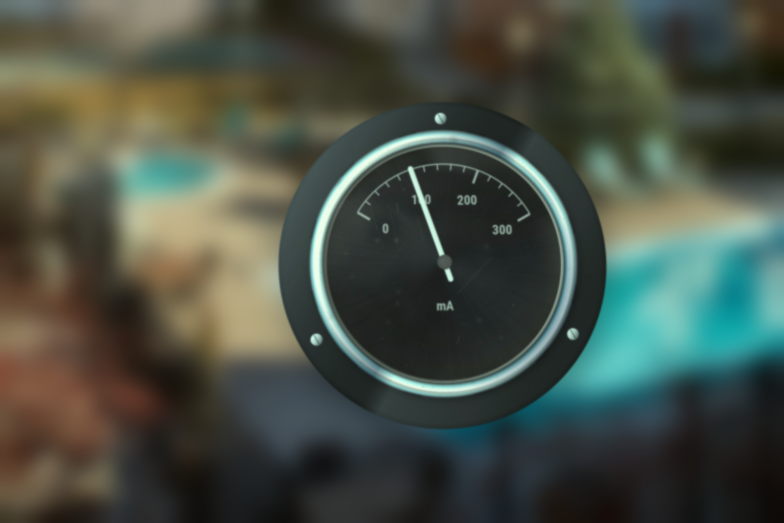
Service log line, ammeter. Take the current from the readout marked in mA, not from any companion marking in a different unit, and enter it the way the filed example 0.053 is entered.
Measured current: 100
